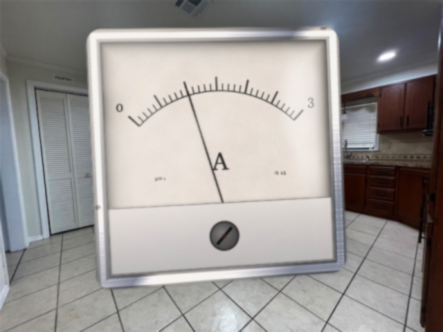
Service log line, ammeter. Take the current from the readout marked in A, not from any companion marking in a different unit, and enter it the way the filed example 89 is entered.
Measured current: 1
